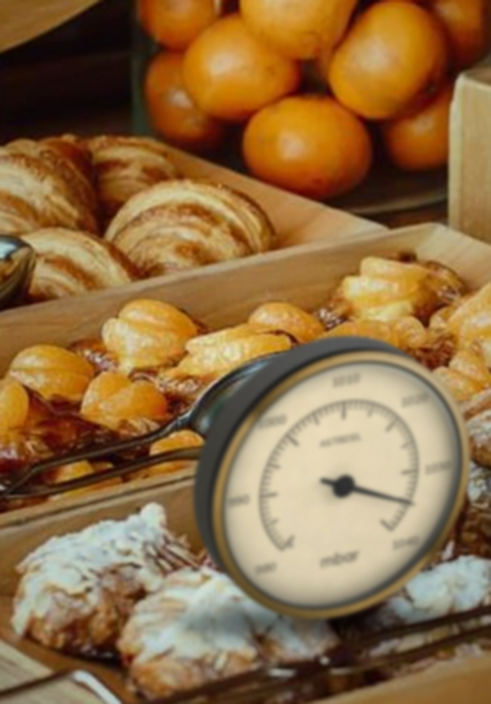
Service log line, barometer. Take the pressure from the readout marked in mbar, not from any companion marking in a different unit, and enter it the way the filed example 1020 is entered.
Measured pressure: 1035
